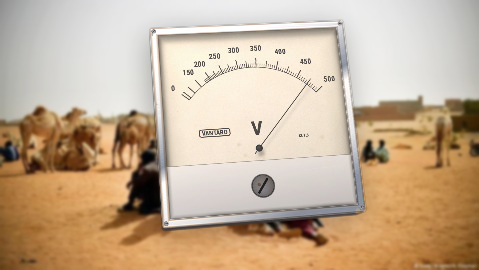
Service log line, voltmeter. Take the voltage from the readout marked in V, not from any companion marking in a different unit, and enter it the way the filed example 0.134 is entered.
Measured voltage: 475
